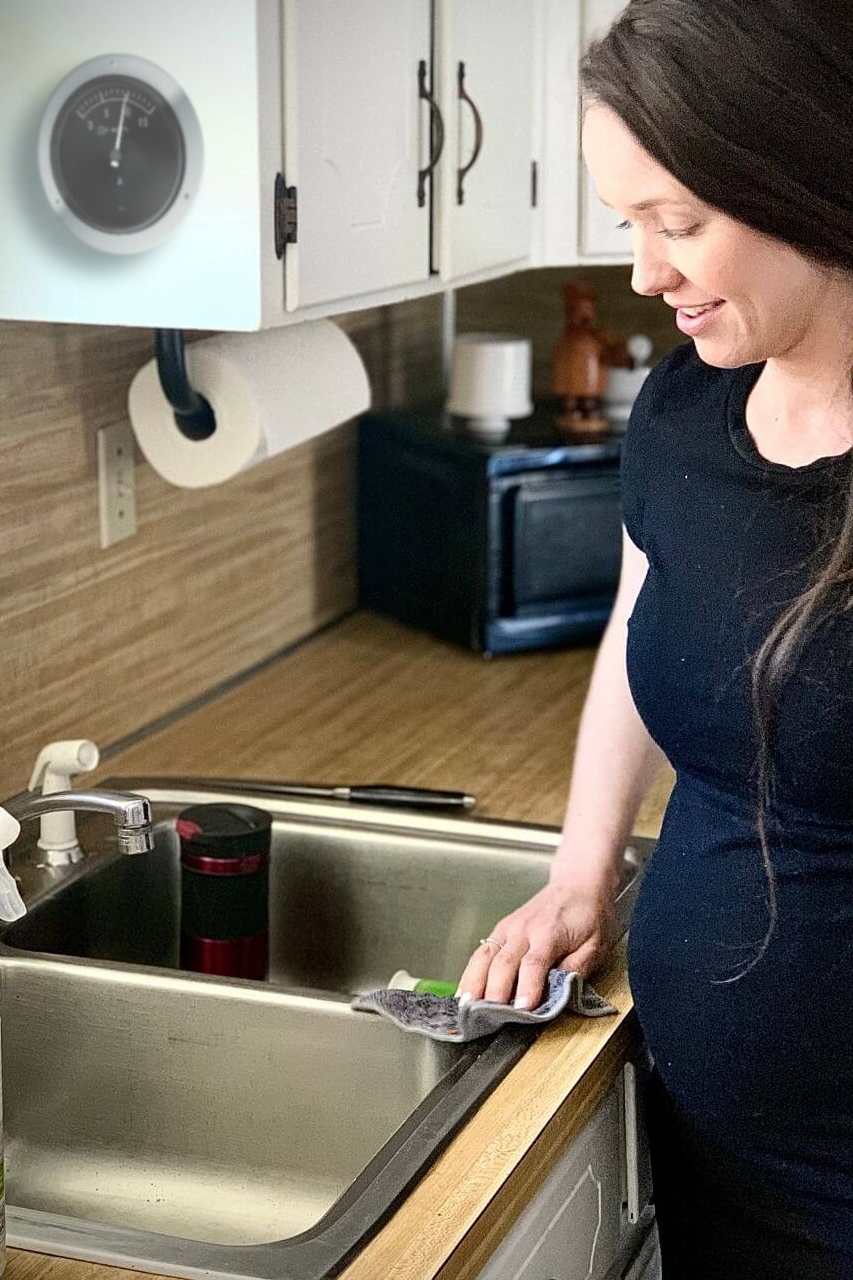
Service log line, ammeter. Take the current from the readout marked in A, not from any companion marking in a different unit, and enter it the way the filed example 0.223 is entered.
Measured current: 10
